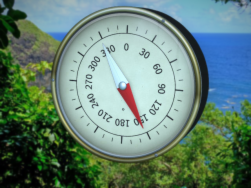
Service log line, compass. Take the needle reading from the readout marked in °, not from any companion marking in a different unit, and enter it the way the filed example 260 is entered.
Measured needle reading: 150
